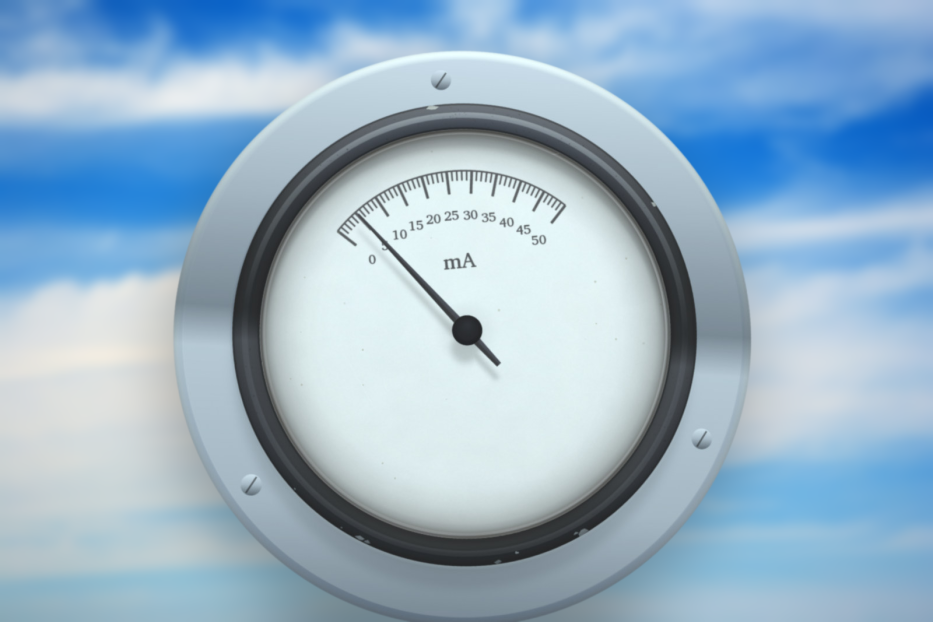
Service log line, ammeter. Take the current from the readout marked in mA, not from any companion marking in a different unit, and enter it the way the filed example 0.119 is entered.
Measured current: 5
